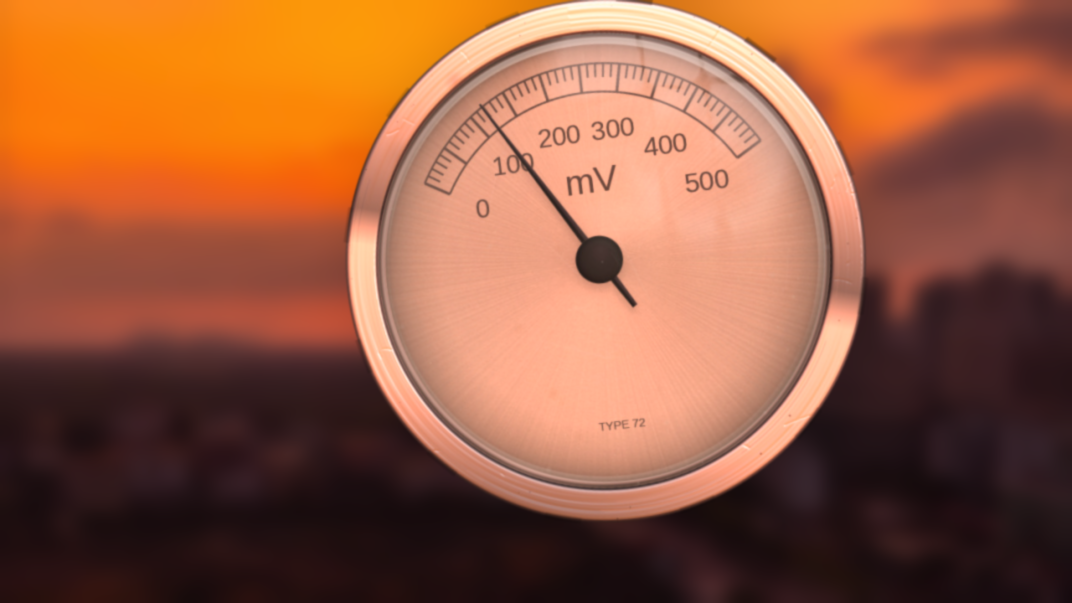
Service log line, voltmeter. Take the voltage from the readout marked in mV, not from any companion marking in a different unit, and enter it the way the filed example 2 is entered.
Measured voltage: 120
